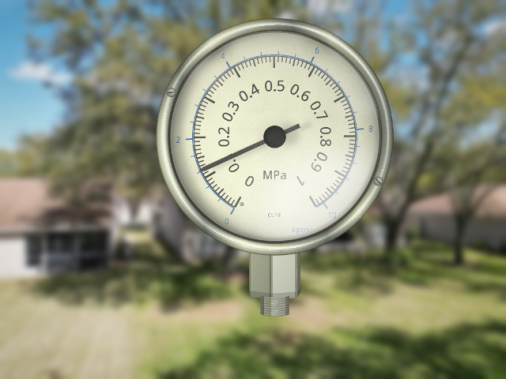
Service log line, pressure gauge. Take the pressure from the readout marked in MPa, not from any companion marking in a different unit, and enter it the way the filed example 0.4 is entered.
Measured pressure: 0.12
